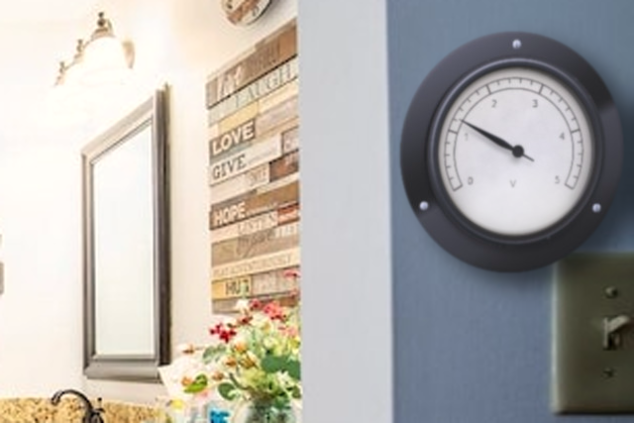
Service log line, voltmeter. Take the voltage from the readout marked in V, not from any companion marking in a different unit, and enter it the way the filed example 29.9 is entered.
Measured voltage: 1.2
